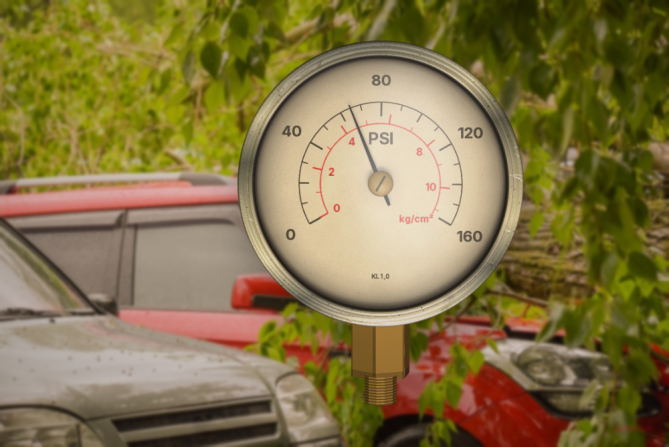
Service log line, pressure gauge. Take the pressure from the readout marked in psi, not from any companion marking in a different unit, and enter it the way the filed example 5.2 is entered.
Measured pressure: 65
